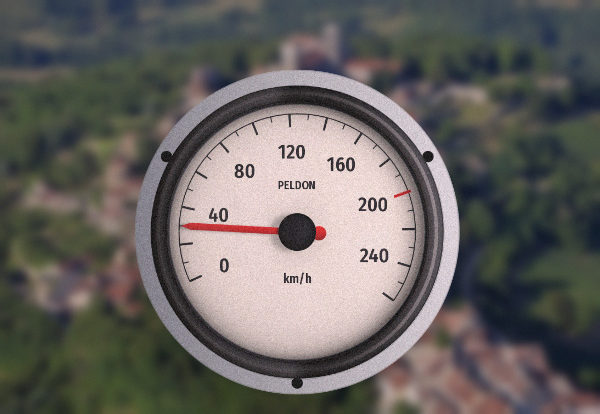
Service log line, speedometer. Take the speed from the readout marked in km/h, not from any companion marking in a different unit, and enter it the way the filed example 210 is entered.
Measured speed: 30
